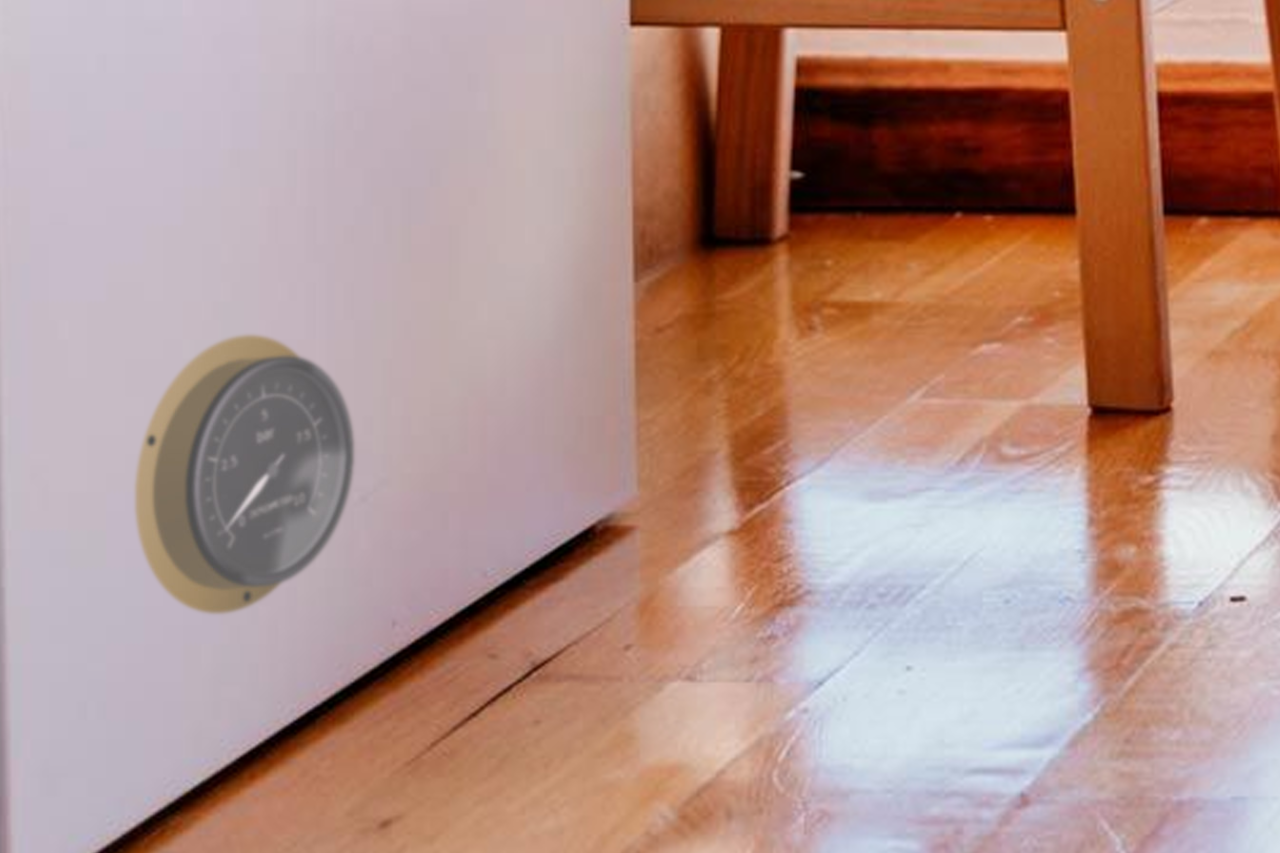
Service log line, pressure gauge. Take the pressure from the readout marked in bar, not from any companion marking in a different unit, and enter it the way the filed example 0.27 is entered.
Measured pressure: 0.5
